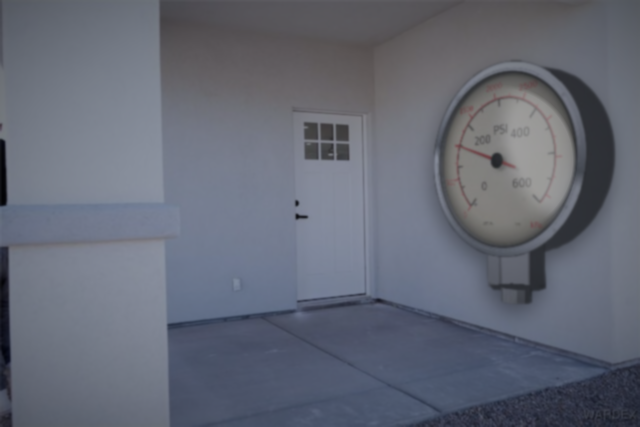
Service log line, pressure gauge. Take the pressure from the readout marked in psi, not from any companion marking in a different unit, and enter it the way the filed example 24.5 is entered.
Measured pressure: 150
